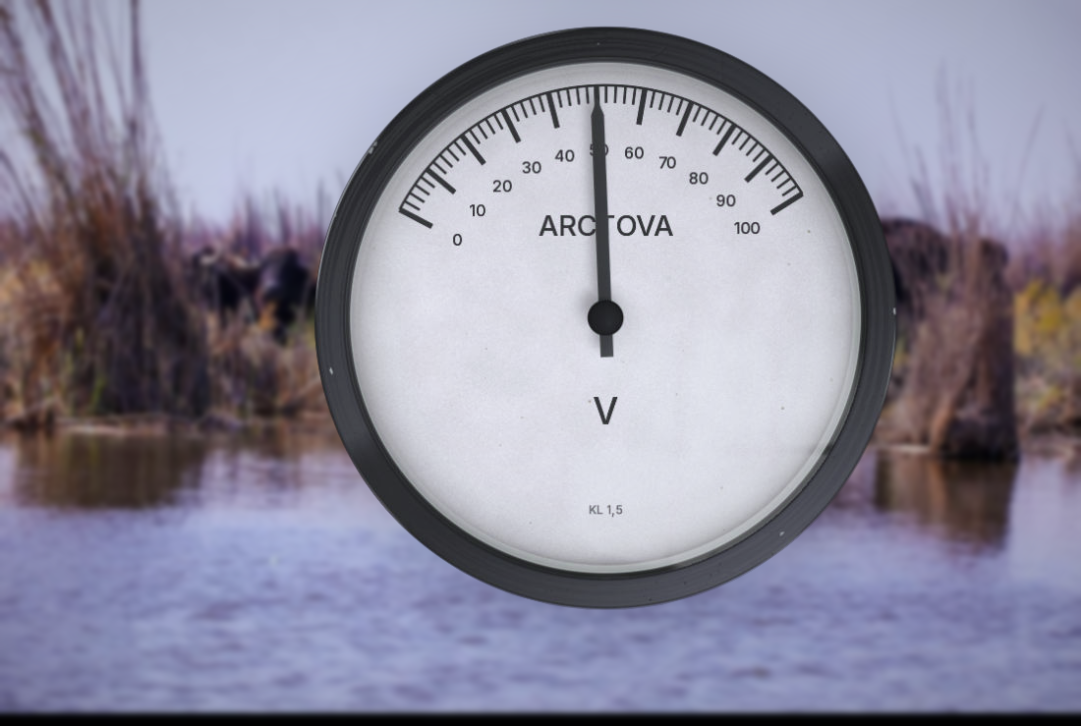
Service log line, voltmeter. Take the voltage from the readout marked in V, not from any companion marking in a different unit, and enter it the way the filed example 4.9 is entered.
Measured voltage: 50
